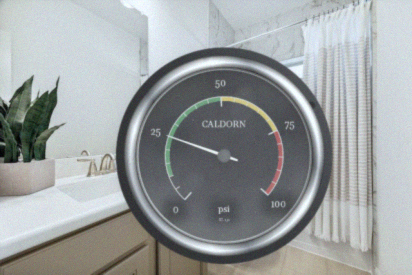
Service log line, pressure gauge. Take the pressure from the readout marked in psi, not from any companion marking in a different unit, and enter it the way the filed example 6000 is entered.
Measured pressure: 25
